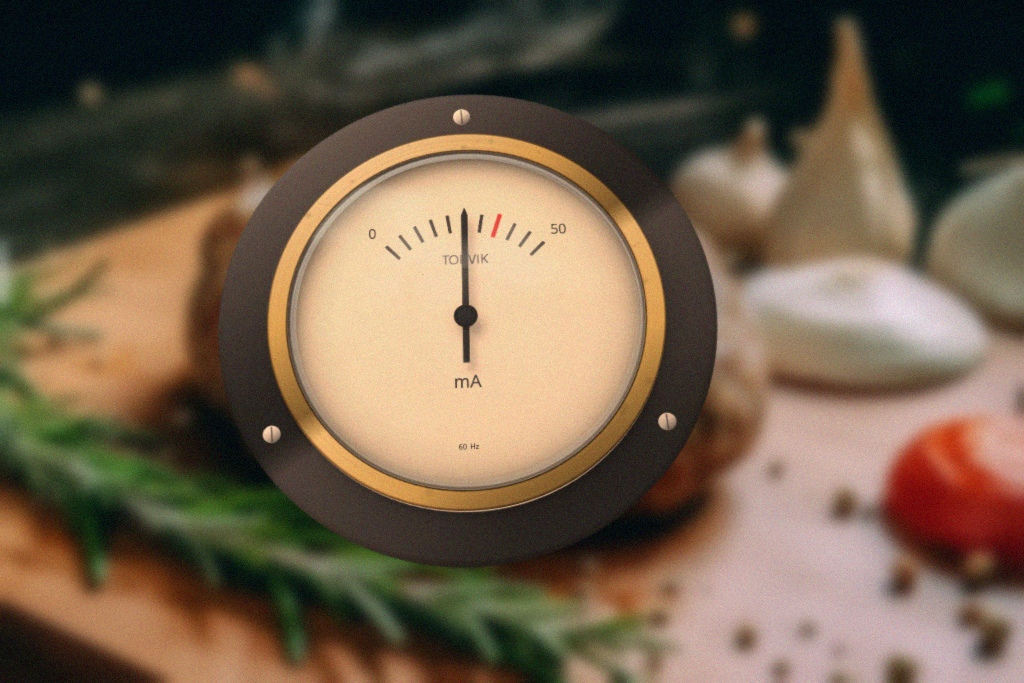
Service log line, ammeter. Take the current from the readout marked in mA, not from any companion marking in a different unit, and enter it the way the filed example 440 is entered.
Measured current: 25
